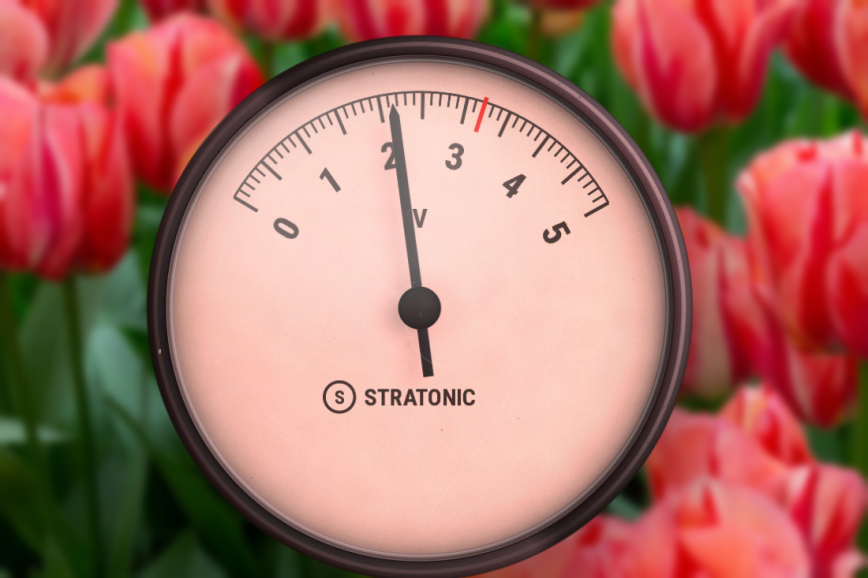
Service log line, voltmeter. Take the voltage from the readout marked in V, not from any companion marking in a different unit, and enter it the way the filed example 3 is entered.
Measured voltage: 2.15
